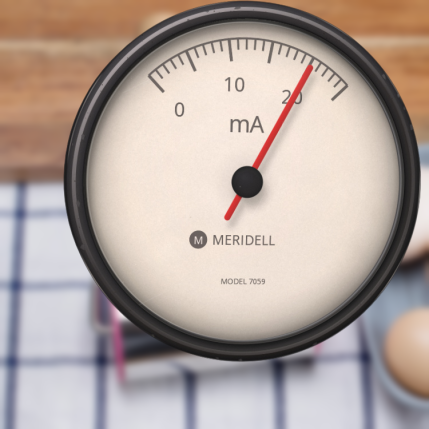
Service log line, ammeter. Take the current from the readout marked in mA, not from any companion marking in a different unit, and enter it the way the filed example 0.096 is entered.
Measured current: 20
